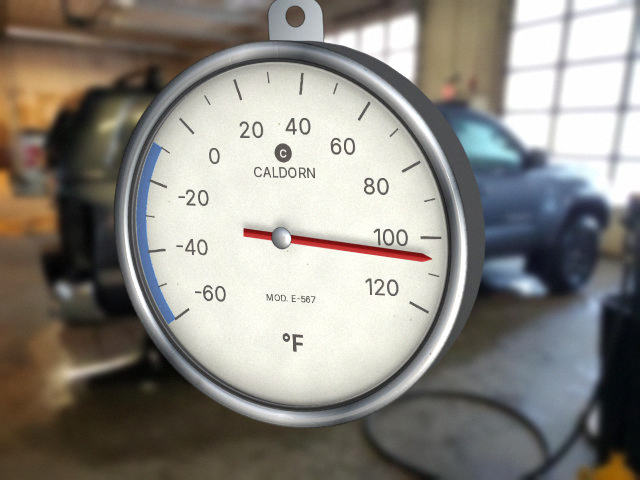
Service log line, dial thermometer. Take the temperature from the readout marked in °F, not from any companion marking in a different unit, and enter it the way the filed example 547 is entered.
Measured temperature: 105
